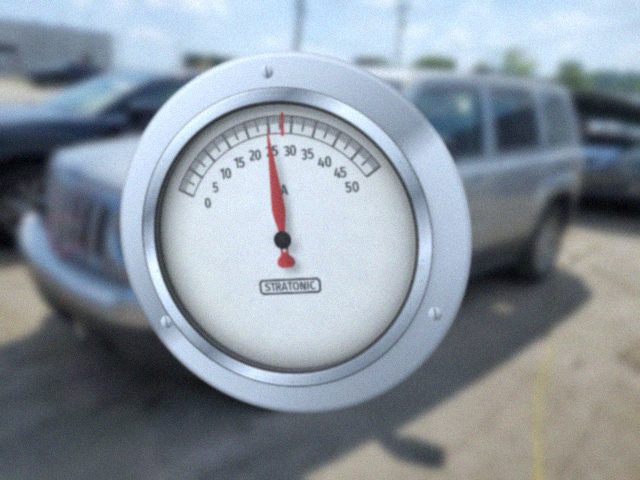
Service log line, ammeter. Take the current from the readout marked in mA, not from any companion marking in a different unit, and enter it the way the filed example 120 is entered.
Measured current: 25
